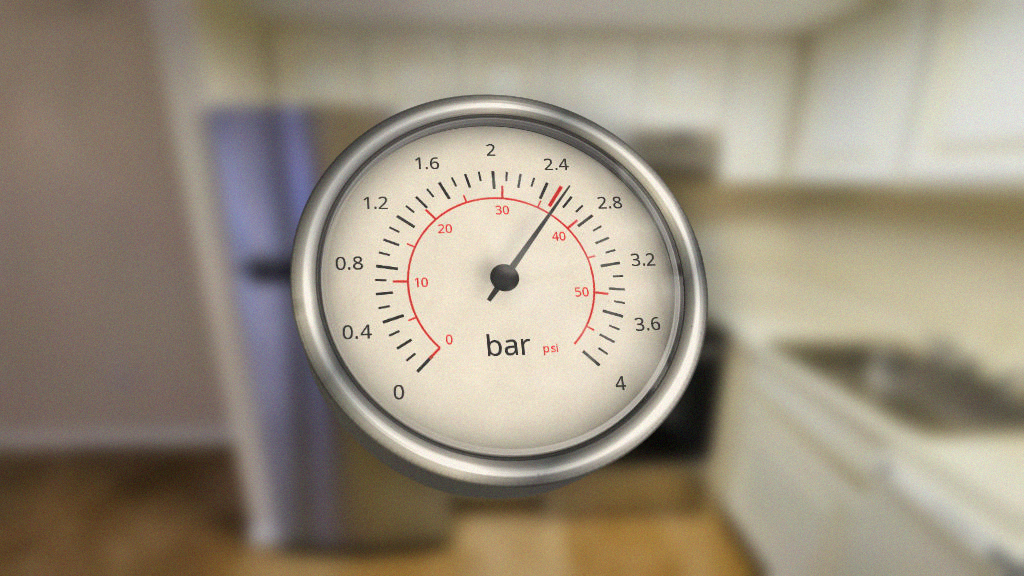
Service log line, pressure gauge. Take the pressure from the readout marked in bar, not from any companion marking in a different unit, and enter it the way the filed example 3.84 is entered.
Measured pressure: 2.55
